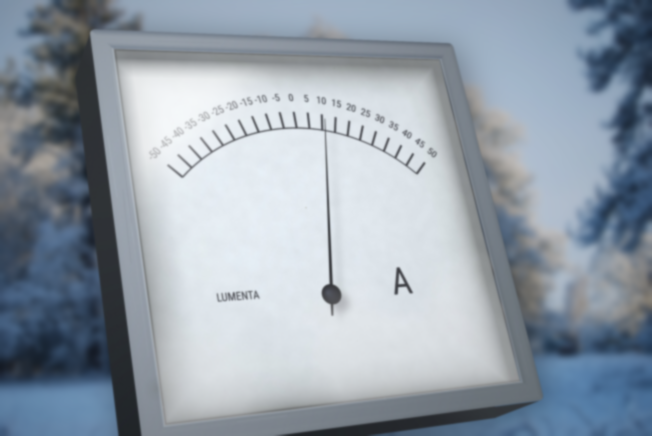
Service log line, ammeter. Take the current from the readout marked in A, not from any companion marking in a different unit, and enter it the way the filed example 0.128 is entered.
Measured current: 10
